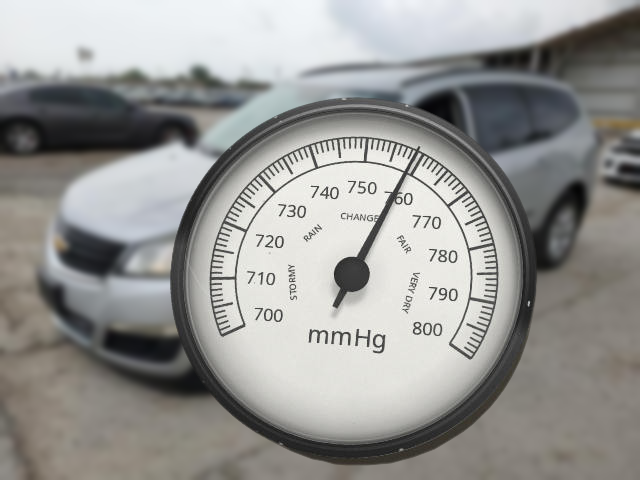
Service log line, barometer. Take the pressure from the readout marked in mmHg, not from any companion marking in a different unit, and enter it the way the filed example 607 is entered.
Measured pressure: 759
